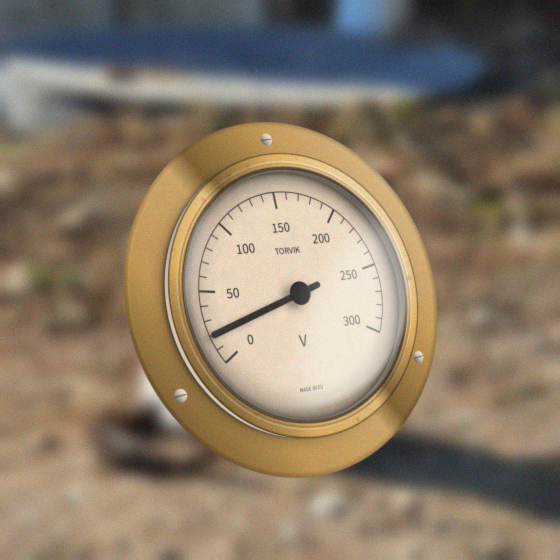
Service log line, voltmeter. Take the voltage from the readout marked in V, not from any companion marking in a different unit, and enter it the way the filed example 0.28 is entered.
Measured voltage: 20
